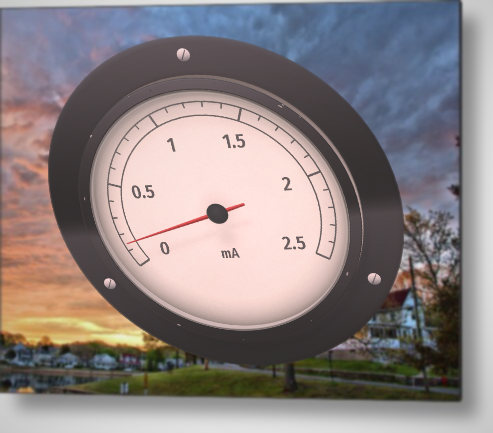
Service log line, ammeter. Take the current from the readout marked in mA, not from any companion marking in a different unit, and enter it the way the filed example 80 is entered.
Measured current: 0.15
